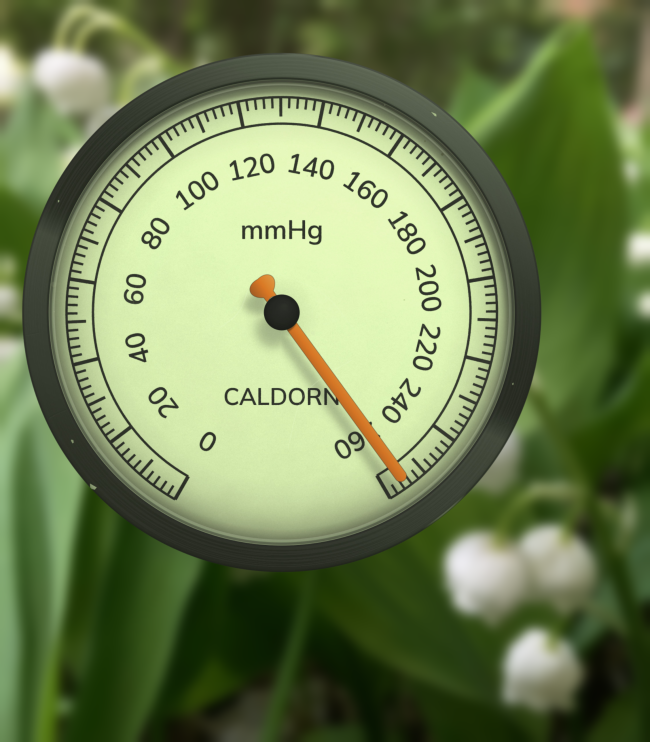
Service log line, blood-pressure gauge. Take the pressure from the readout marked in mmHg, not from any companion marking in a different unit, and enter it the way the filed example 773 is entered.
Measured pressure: 255
